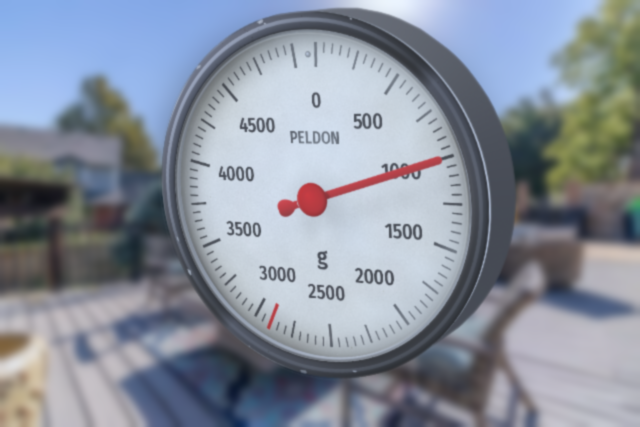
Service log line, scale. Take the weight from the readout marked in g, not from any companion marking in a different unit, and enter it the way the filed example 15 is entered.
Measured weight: 1000
